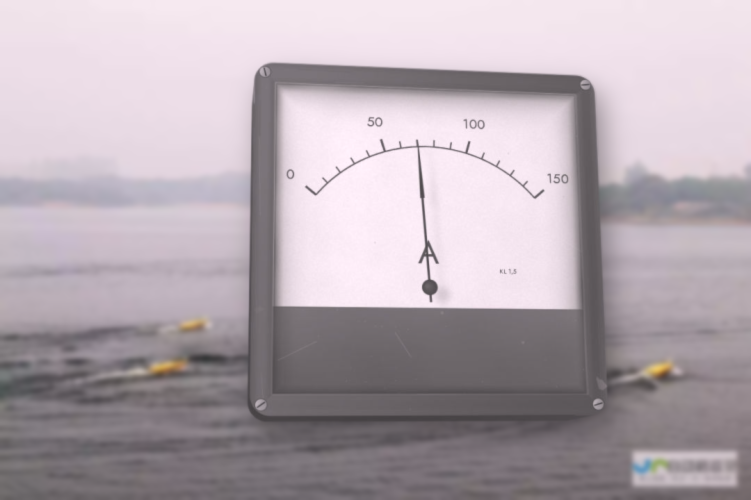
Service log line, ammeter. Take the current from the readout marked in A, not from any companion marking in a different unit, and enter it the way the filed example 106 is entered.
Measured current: 70
